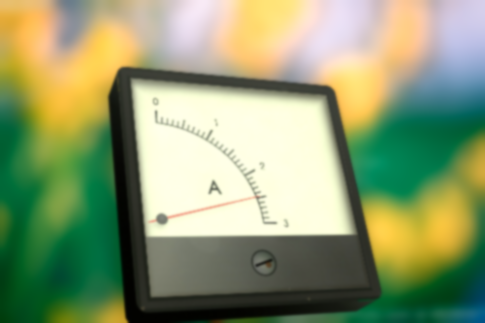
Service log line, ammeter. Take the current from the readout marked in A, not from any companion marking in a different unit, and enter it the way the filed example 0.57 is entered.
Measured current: 2.5
